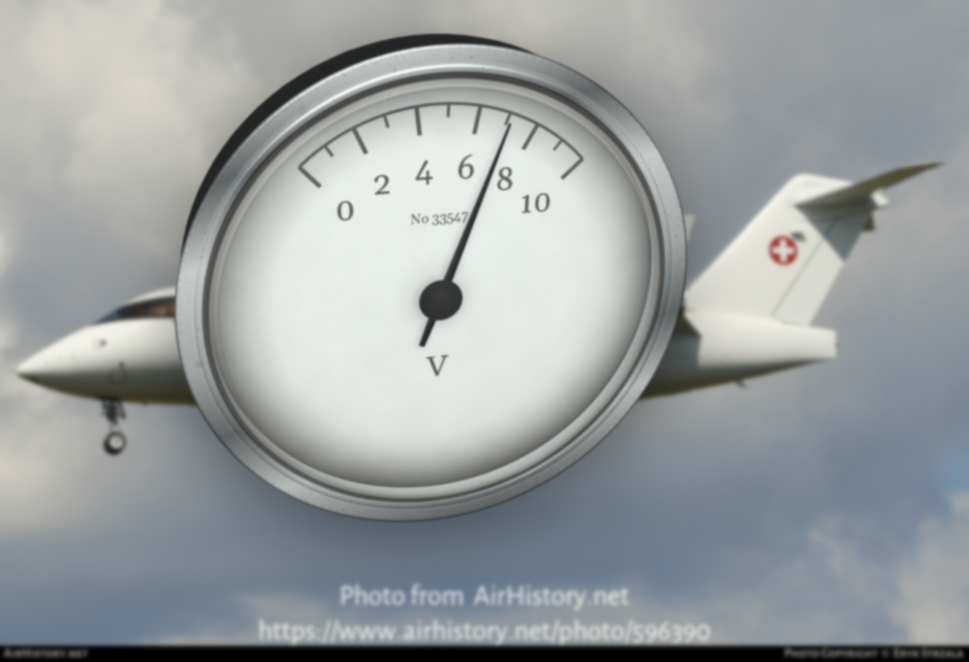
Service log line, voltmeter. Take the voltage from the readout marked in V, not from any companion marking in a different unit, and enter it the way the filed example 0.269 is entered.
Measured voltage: 7
